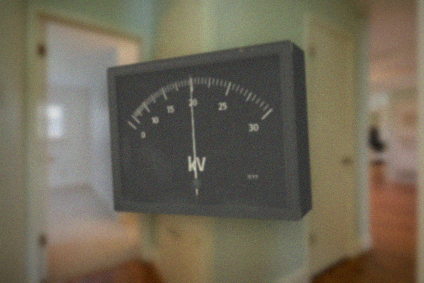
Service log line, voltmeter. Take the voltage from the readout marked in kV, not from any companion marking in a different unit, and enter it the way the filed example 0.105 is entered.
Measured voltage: 20
